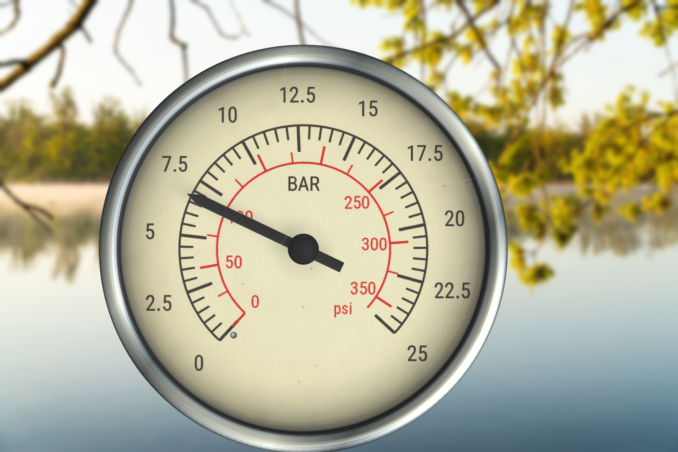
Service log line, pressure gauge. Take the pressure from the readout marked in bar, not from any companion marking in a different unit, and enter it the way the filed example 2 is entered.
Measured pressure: 6.75
